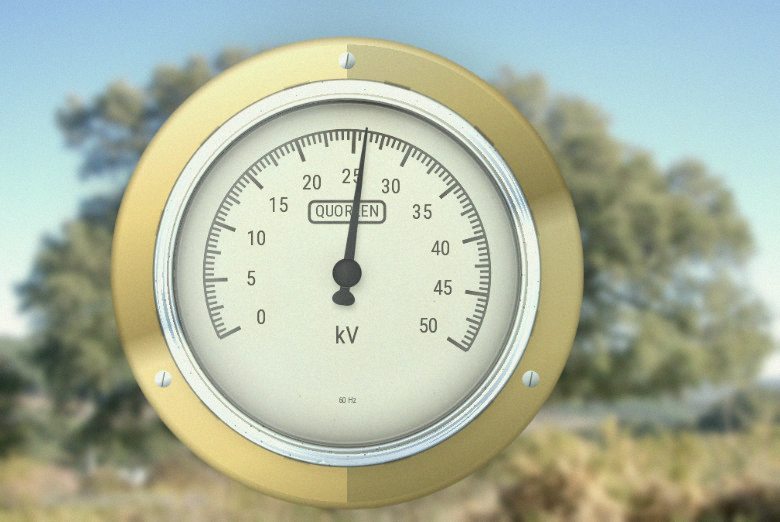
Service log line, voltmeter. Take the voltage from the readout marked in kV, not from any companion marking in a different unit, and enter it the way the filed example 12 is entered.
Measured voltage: 26
